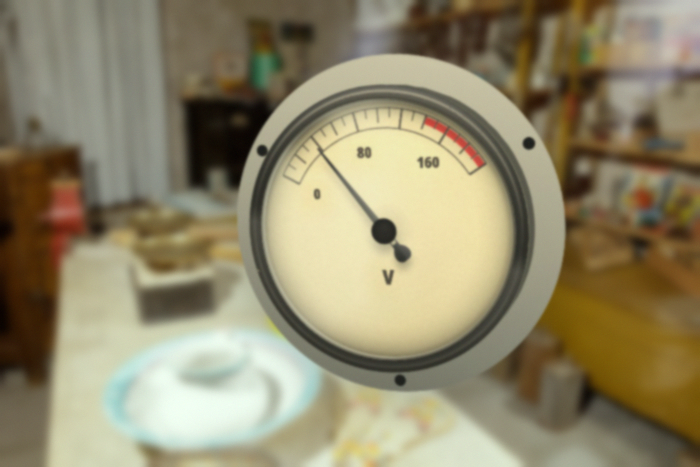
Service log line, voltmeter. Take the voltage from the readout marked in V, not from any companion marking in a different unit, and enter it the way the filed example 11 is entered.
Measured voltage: 40
